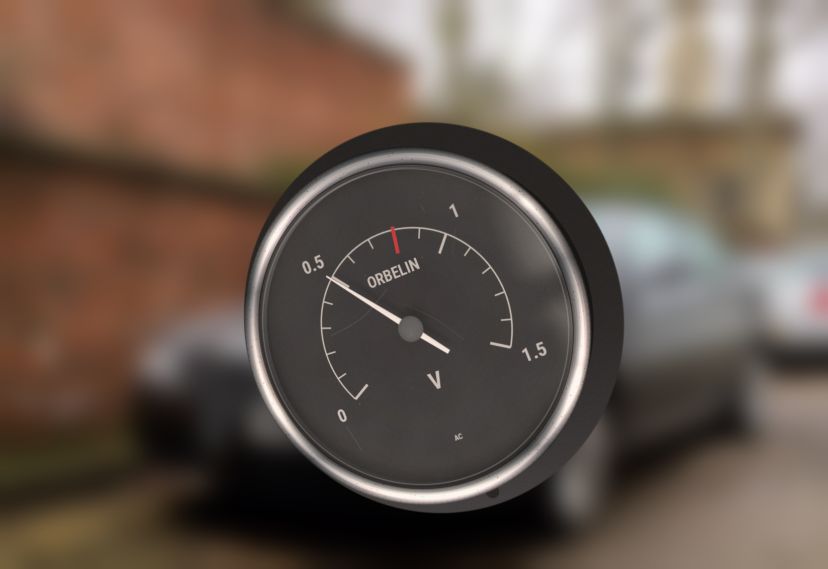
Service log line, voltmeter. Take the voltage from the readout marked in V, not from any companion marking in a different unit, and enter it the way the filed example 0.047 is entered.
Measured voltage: 0.5
